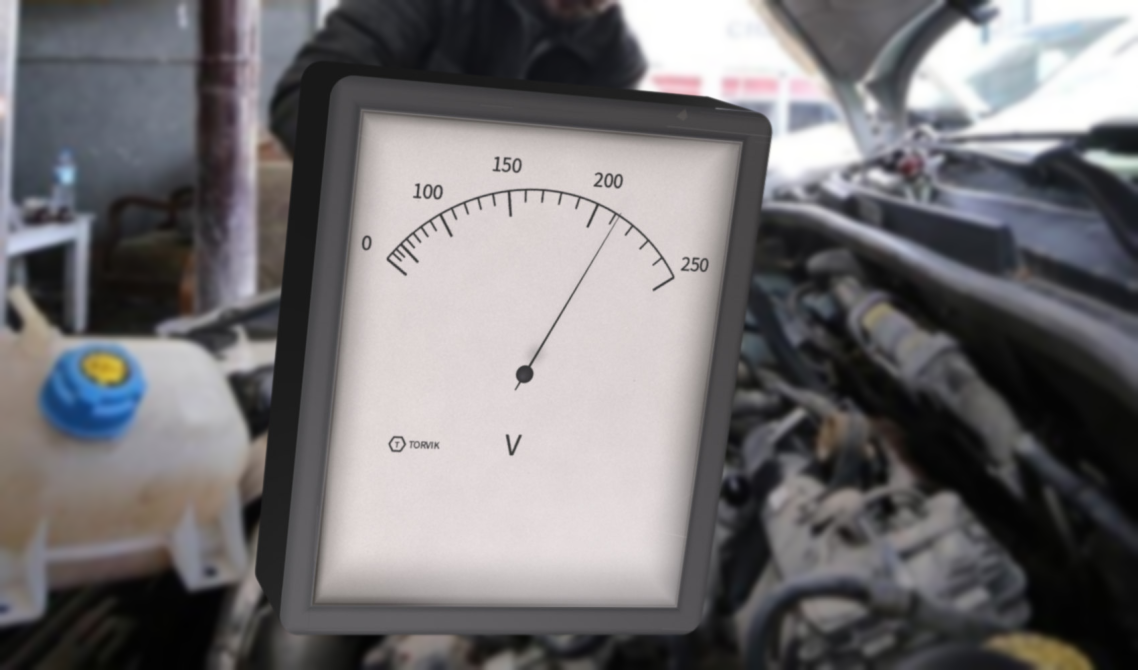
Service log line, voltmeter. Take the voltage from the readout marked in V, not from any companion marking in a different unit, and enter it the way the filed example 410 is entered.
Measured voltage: 210
